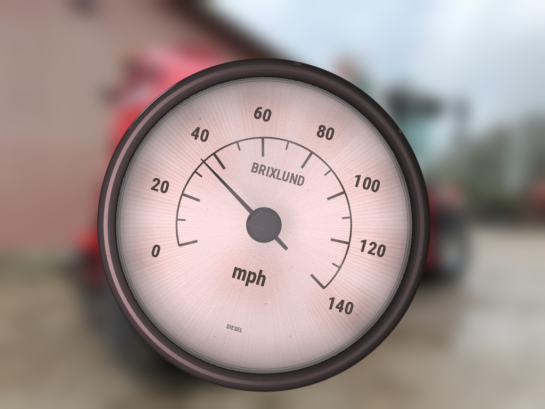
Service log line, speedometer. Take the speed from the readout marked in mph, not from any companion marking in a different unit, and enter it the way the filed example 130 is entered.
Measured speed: 35
